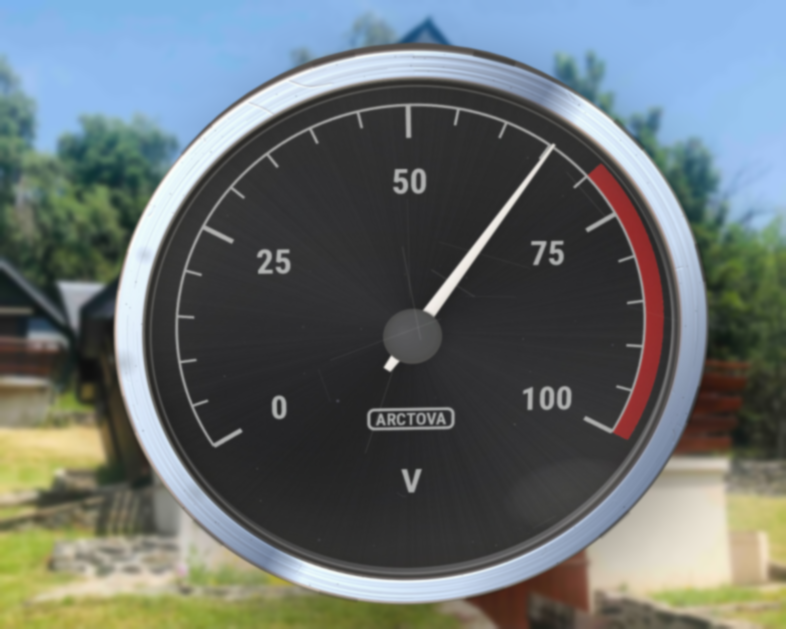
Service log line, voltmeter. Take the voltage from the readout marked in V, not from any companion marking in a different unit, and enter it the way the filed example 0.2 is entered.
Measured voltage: 65
